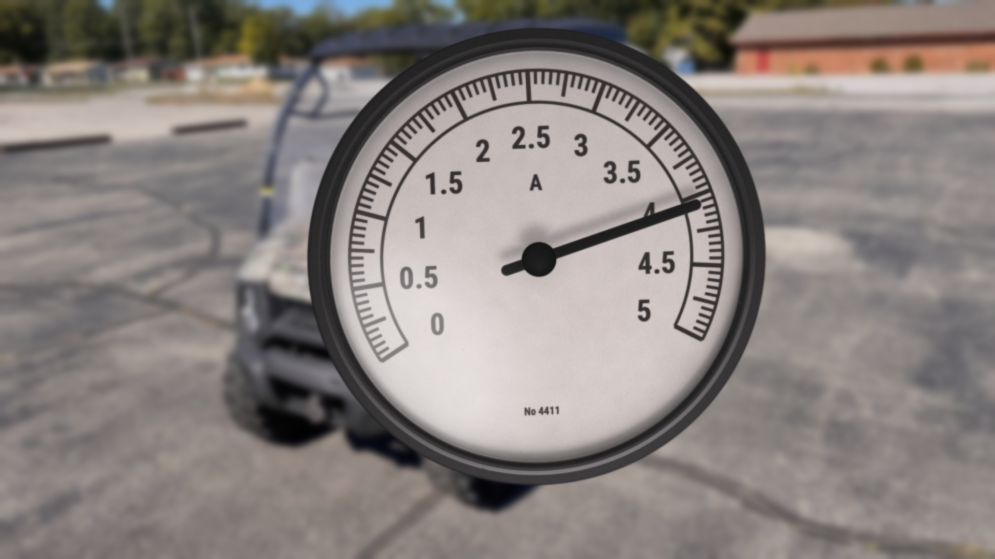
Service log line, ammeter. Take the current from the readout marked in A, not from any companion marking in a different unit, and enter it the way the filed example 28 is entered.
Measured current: 4.05
